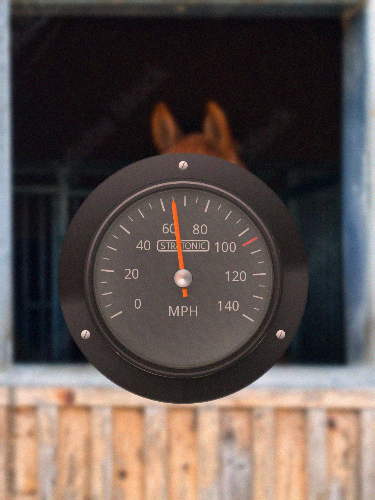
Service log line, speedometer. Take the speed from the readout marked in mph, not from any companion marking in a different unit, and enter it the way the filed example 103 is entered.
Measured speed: 65
